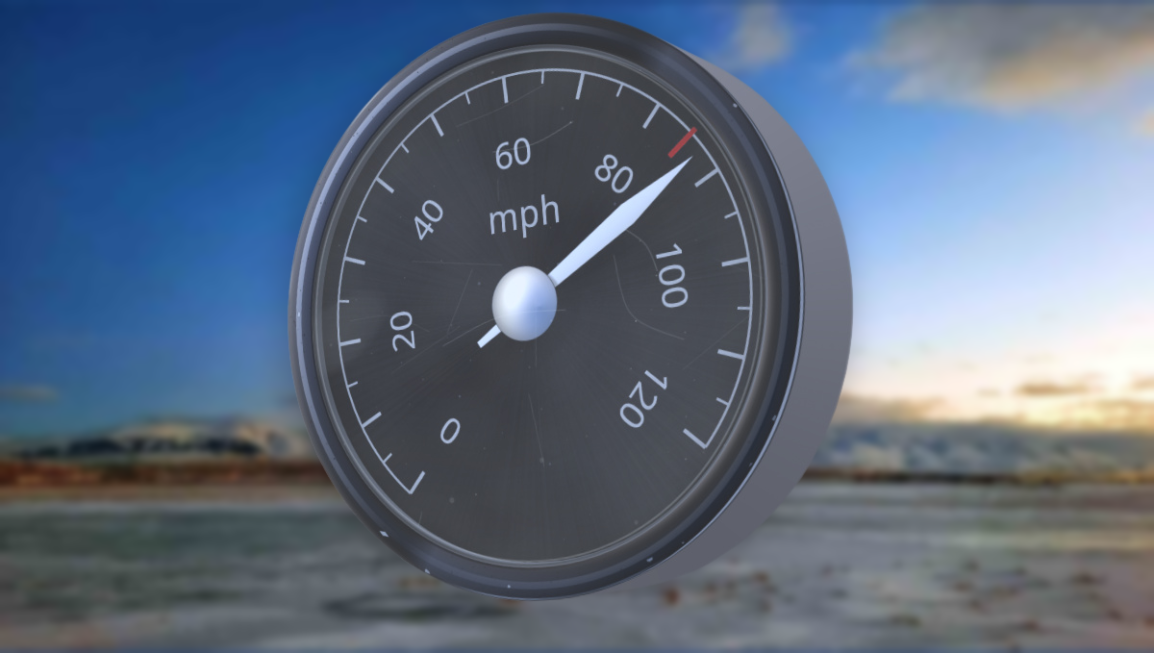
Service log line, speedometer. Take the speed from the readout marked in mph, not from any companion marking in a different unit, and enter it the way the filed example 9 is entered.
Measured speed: 87.5
